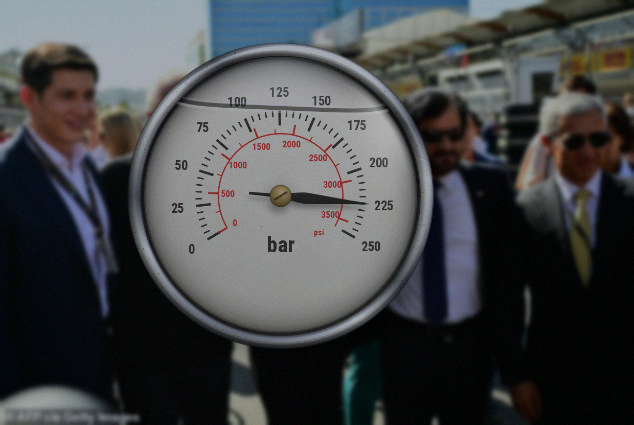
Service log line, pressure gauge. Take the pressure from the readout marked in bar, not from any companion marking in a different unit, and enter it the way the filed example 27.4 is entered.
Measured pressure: 225
